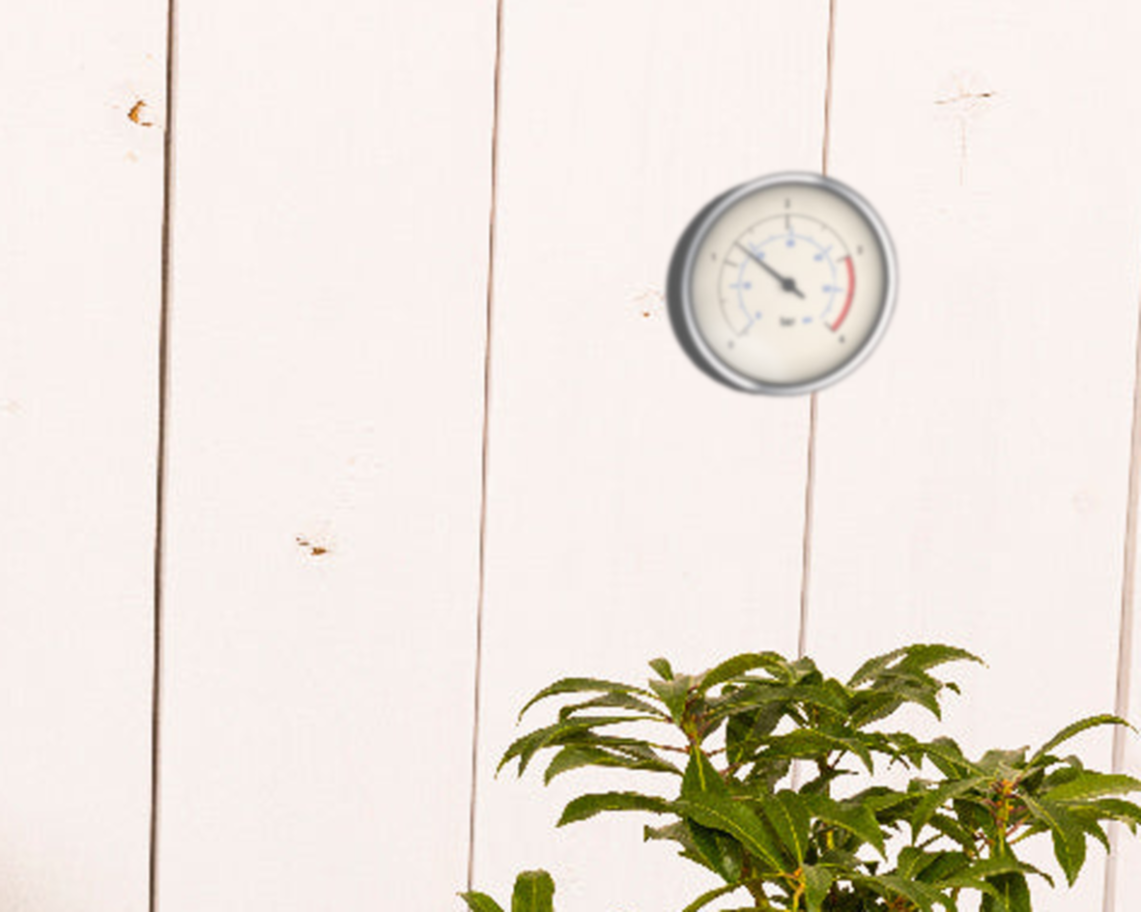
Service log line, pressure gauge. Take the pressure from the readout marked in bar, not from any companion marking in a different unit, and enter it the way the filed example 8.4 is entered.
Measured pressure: 1.25
